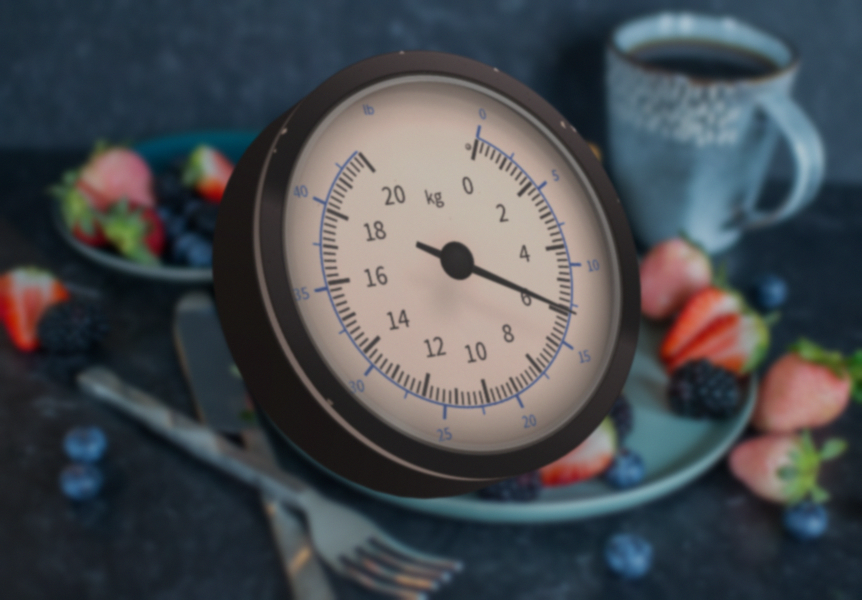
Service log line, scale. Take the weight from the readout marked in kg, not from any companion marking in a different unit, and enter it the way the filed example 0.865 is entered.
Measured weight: 6
